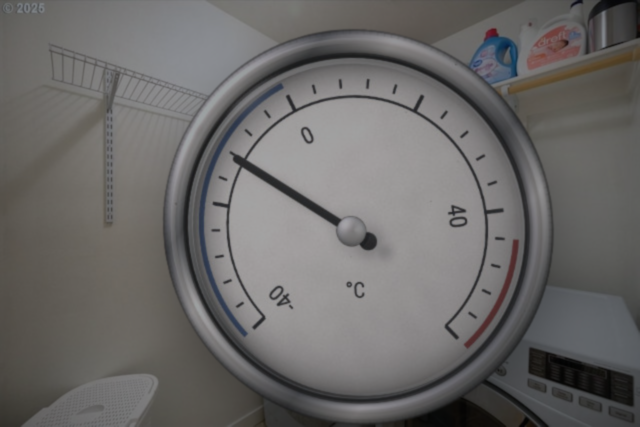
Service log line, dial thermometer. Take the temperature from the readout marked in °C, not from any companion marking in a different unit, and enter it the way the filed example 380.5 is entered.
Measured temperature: -12
